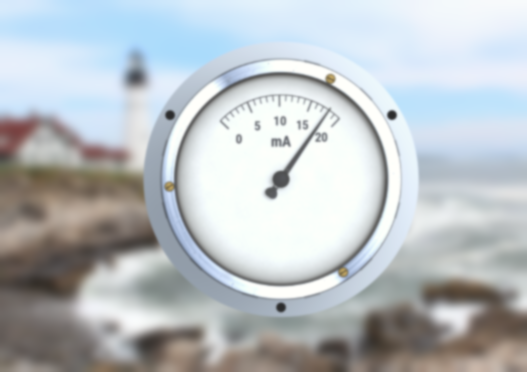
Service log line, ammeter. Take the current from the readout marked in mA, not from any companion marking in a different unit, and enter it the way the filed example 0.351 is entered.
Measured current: 18
